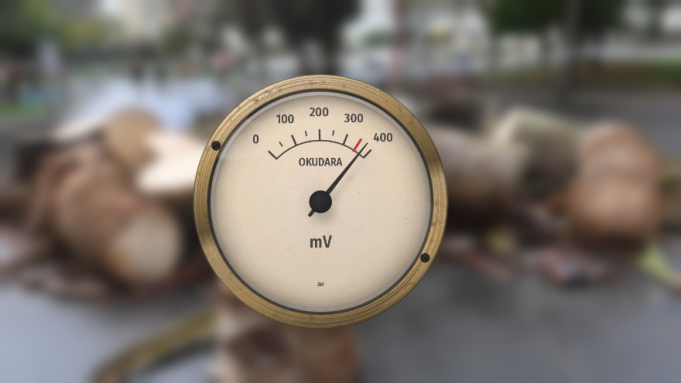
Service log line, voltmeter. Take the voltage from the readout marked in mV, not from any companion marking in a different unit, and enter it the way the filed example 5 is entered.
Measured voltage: 375
